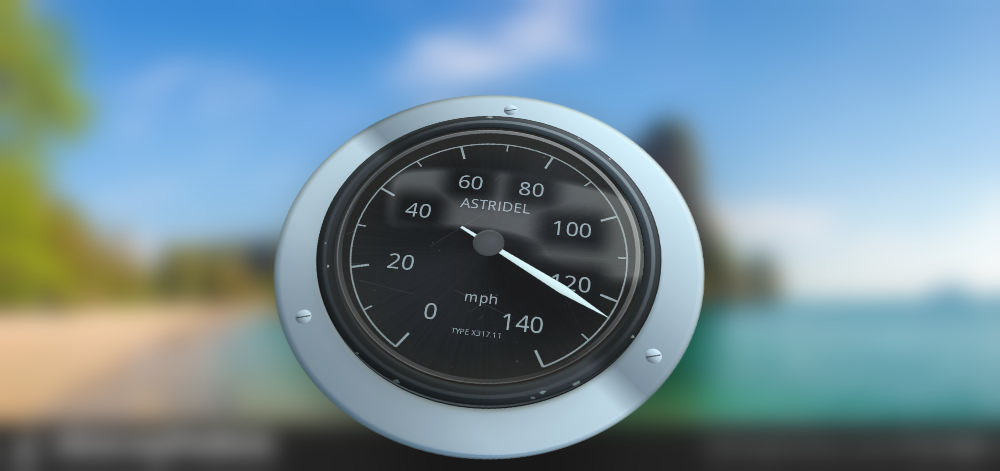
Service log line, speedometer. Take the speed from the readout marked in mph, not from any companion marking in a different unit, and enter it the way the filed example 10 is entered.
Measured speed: 125
